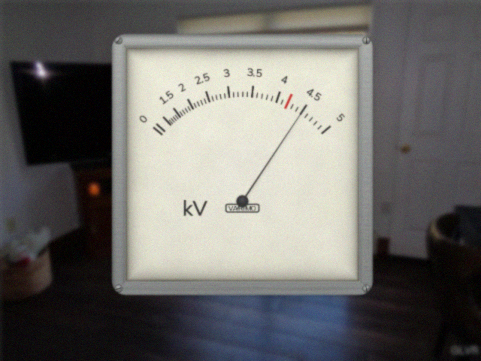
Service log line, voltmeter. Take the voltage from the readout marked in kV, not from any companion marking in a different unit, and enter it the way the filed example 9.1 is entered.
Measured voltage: 4.5
